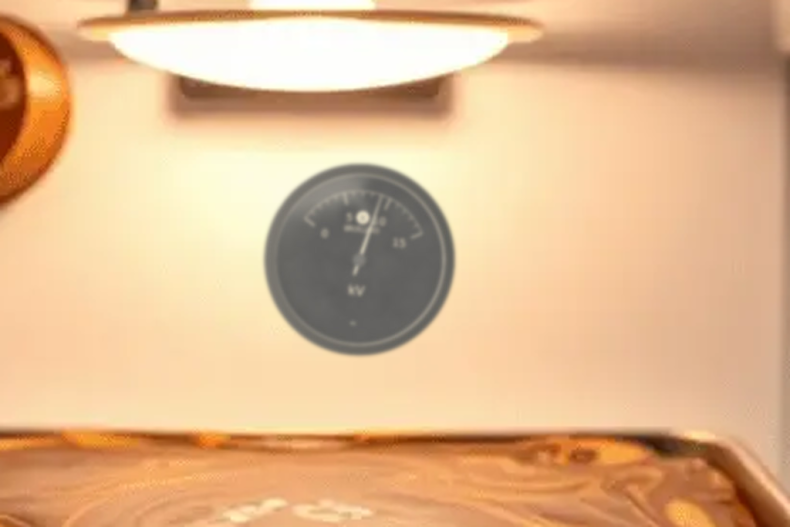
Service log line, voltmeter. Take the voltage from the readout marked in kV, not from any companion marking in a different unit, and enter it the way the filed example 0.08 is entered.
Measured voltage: 9
